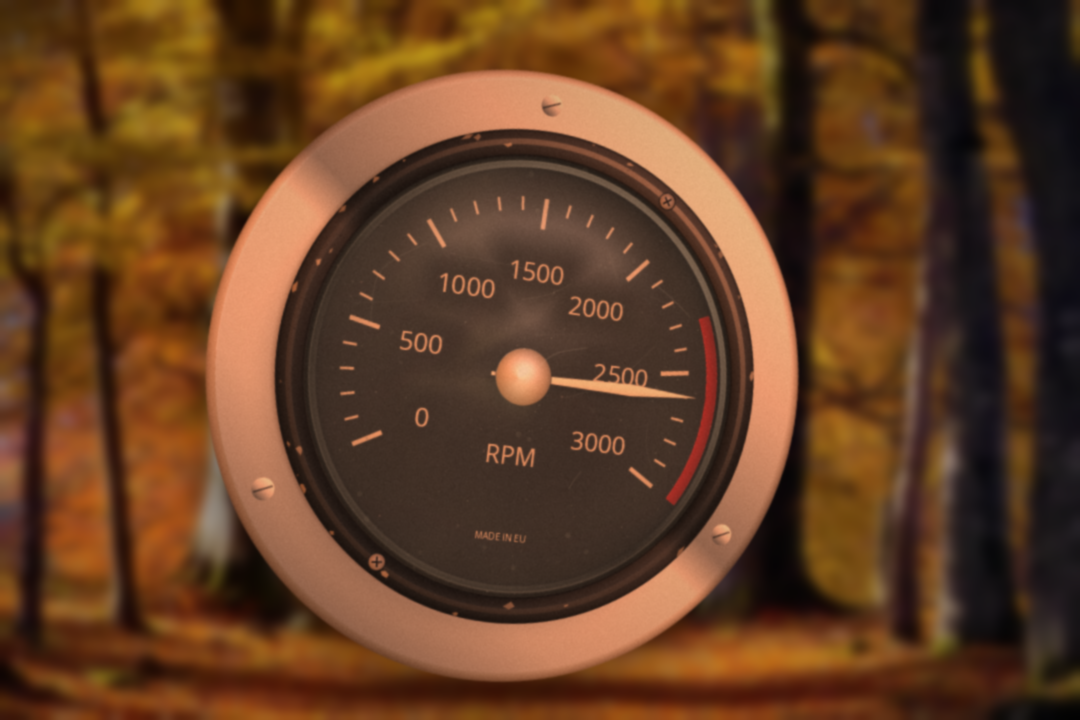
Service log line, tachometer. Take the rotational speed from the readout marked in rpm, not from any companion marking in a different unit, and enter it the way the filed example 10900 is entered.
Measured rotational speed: 2600
